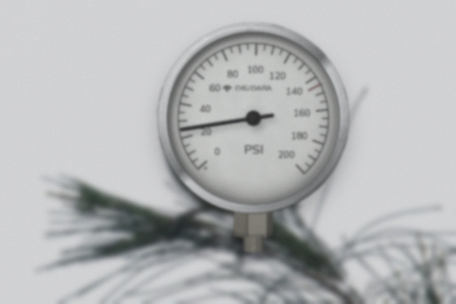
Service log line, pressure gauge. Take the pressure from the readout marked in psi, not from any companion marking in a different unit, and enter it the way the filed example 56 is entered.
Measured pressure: 25
